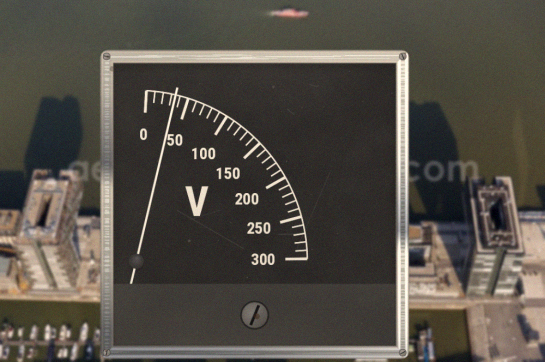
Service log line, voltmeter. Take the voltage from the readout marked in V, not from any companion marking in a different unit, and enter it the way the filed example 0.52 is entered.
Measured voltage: 35
